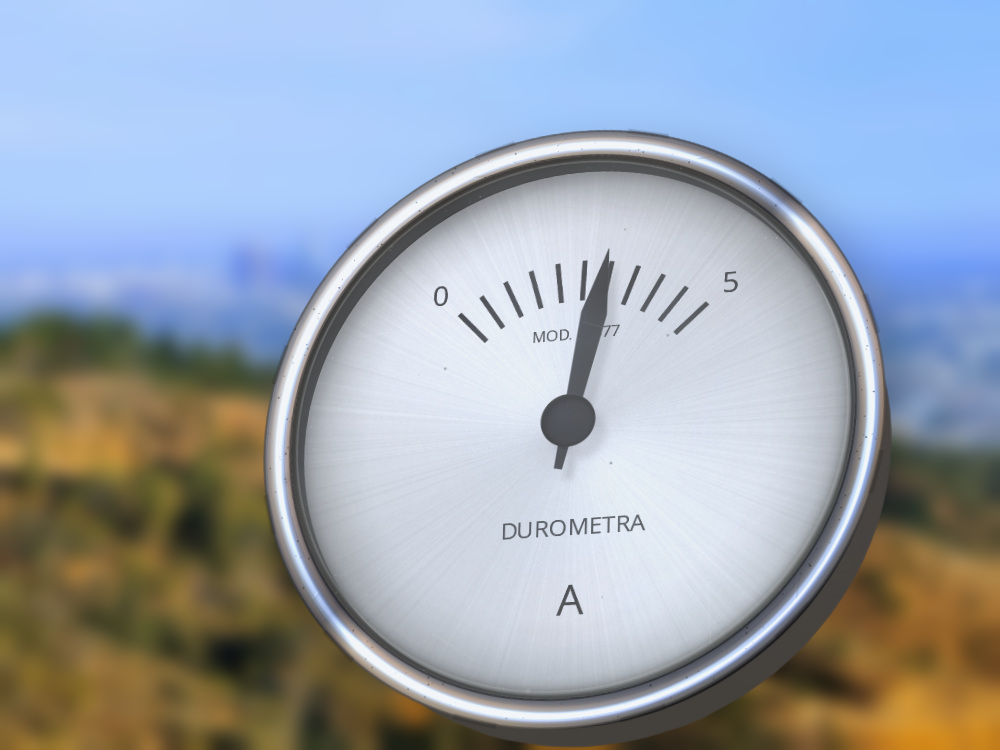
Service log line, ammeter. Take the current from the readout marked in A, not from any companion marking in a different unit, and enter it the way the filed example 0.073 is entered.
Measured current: 3
